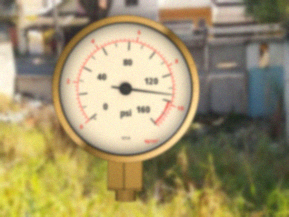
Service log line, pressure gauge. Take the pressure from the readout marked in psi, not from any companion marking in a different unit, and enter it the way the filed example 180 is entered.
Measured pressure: 135
